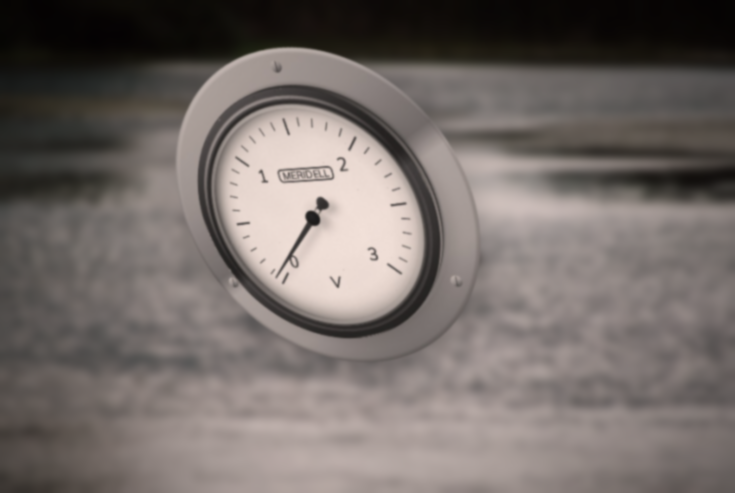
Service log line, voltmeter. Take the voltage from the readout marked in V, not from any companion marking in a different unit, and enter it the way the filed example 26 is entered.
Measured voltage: 0.05
